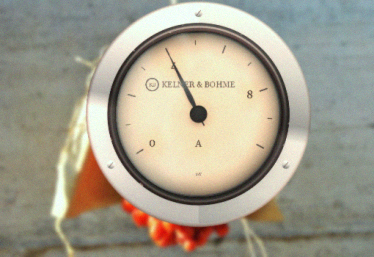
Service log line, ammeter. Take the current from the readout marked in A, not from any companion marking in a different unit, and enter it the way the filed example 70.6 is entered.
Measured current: 4
